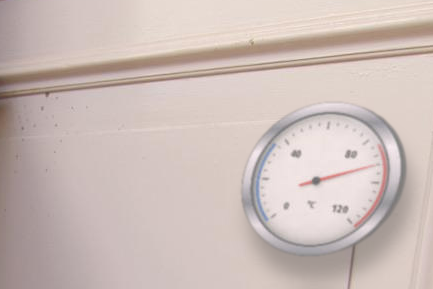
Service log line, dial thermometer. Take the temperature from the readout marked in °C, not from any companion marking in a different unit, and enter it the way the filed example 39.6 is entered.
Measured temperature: 92
